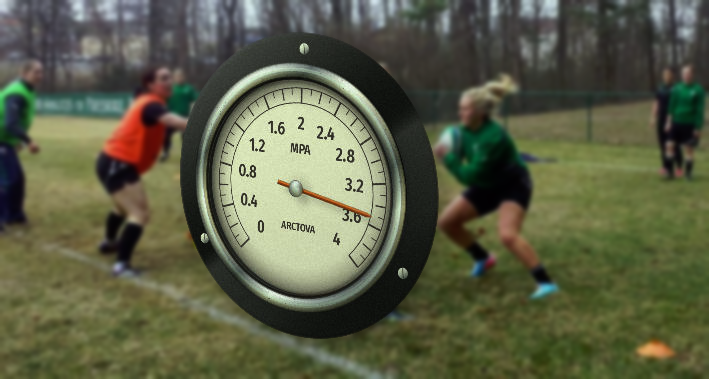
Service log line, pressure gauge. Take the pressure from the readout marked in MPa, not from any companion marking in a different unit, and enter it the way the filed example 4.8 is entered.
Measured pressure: 3.5
